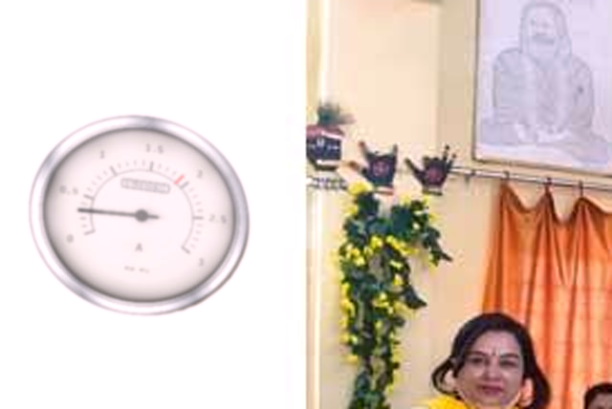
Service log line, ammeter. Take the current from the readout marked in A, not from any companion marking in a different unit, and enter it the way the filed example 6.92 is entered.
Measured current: 0.3
